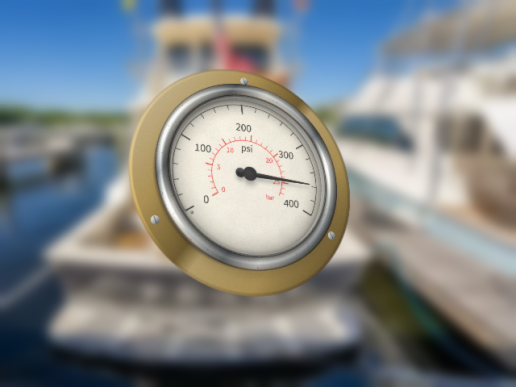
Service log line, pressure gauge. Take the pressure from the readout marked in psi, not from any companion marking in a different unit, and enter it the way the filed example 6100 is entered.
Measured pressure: 360
